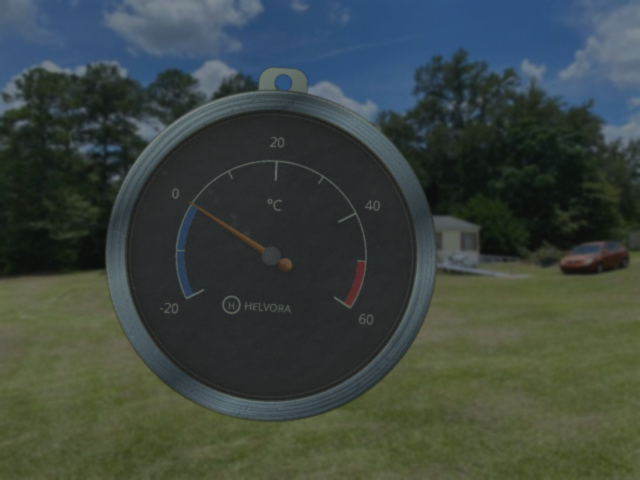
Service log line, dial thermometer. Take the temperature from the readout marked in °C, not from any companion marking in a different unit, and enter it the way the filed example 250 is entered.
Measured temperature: 0
